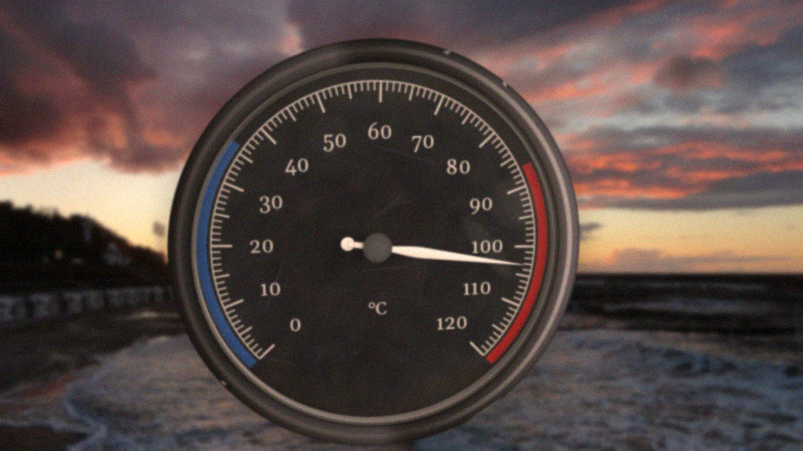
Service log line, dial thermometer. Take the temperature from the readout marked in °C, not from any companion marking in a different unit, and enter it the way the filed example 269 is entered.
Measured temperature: 103
